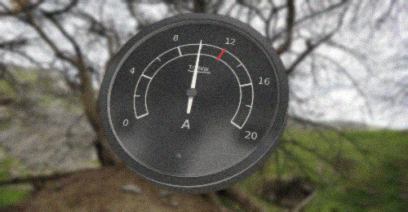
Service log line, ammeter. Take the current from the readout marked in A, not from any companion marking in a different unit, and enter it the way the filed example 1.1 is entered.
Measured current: 10
